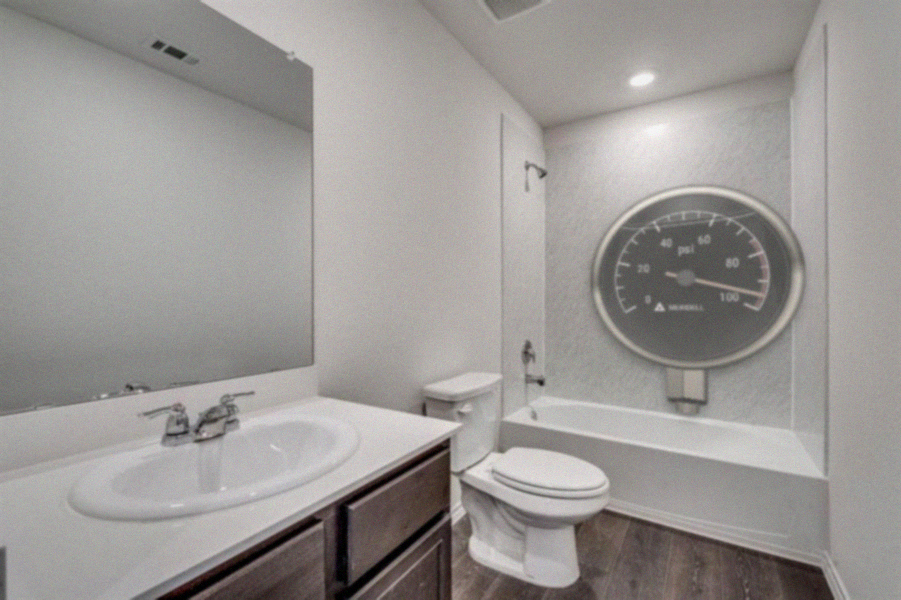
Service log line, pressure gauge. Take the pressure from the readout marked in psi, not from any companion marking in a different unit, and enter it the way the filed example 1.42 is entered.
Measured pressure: 95
